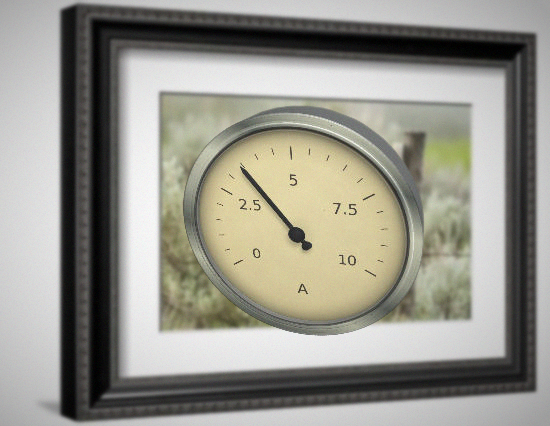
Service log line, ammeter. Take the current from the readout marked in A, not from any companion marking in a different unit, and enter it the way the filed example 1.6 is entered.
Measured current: 3.5
